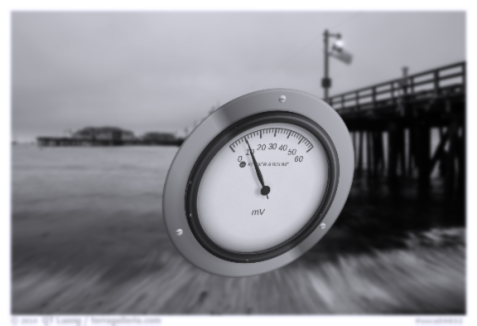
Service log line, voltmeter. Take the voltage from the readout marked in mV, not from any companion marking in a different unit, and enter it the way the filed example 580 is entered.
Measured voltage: 10
